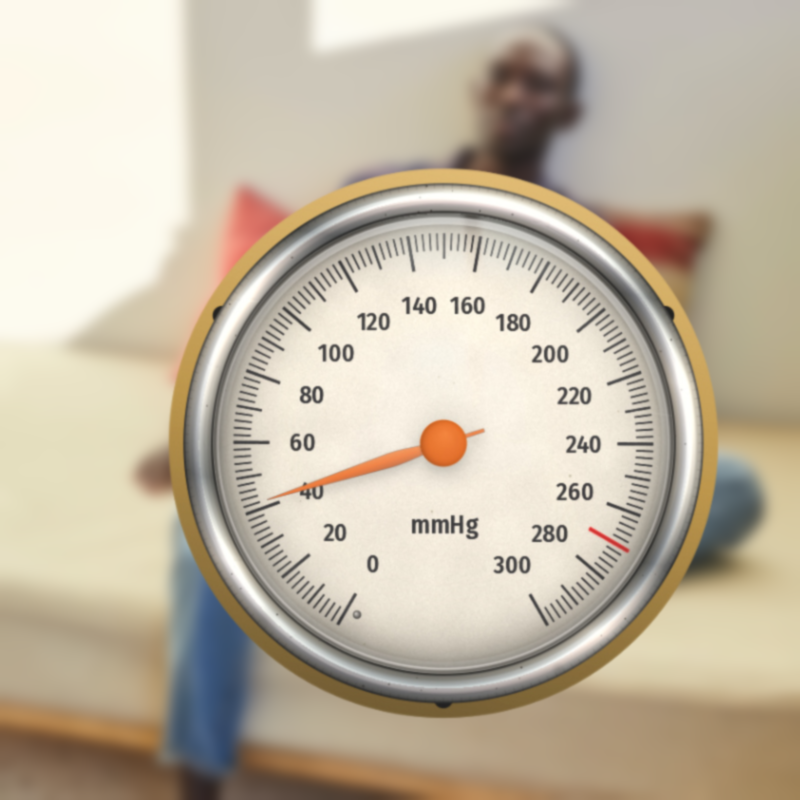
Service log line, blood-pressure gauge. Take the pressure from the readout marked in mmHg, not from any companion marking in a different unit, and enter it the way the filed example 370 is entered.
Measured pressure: 42
